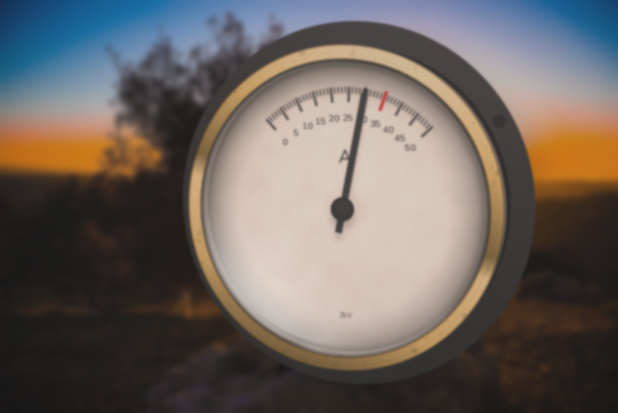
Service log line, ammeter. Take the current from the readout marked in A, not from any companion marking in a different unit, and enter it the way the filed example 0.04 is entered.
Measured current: 30
